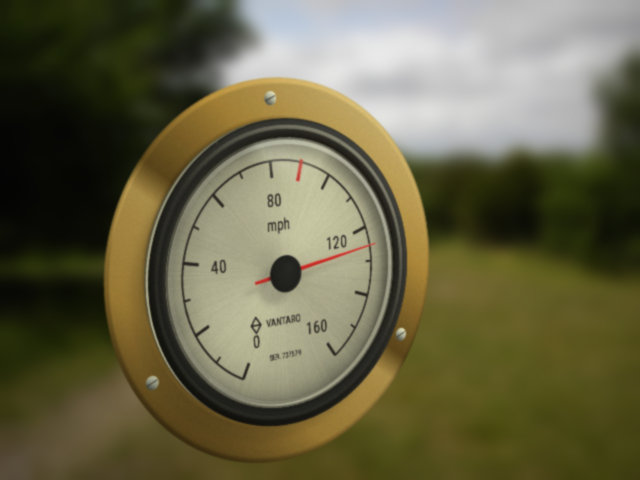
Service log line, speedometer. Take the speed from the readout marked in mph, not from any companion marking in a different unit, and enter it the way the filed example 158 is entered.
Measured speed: 125
